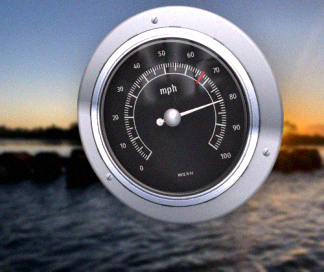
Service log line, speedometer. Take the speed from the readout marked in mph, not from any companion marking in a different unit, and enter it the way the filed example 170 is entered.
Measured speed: 80
